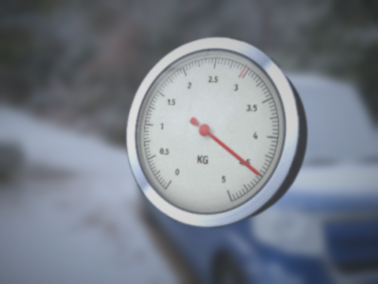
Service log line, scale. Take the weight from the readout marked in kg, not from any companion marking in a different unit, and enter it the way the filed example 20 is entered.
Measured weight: 4.5
